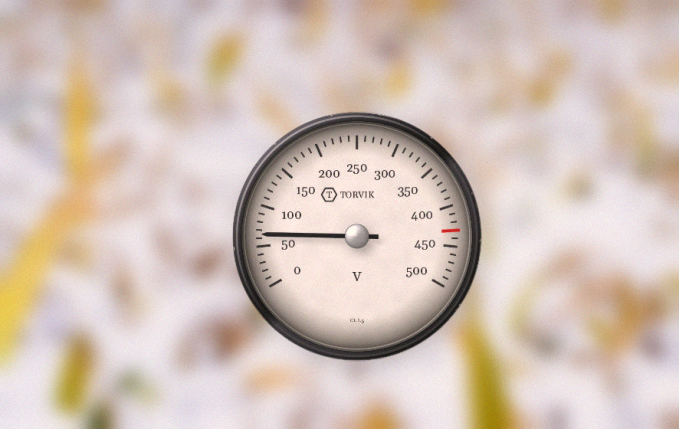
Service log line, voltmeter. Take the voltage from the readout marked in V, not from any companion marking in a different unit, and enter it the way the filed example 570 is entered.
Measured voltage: 65
